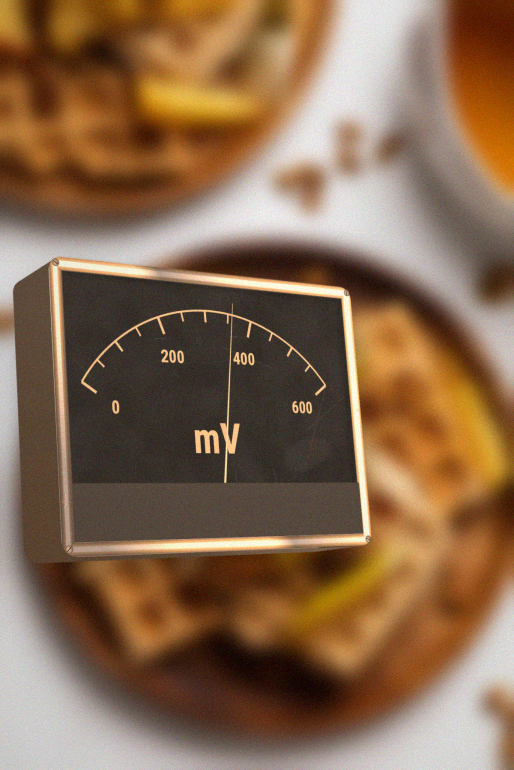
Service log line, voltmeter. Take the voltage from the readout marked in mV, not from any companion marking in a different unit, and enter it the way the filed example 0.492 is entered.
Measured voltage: 350
